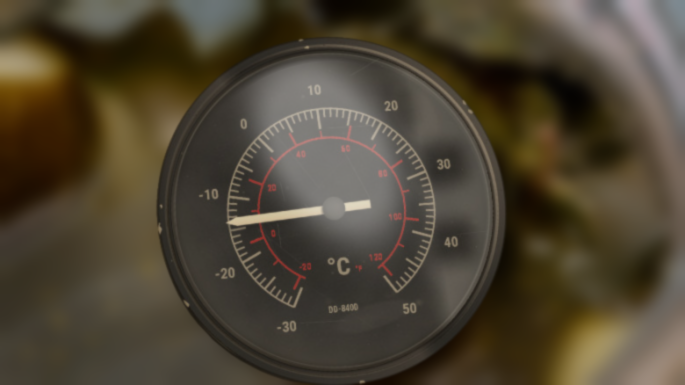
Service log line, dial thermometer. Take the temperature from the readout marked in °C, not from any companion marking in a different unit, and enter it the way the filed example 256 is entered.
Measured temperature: -14
